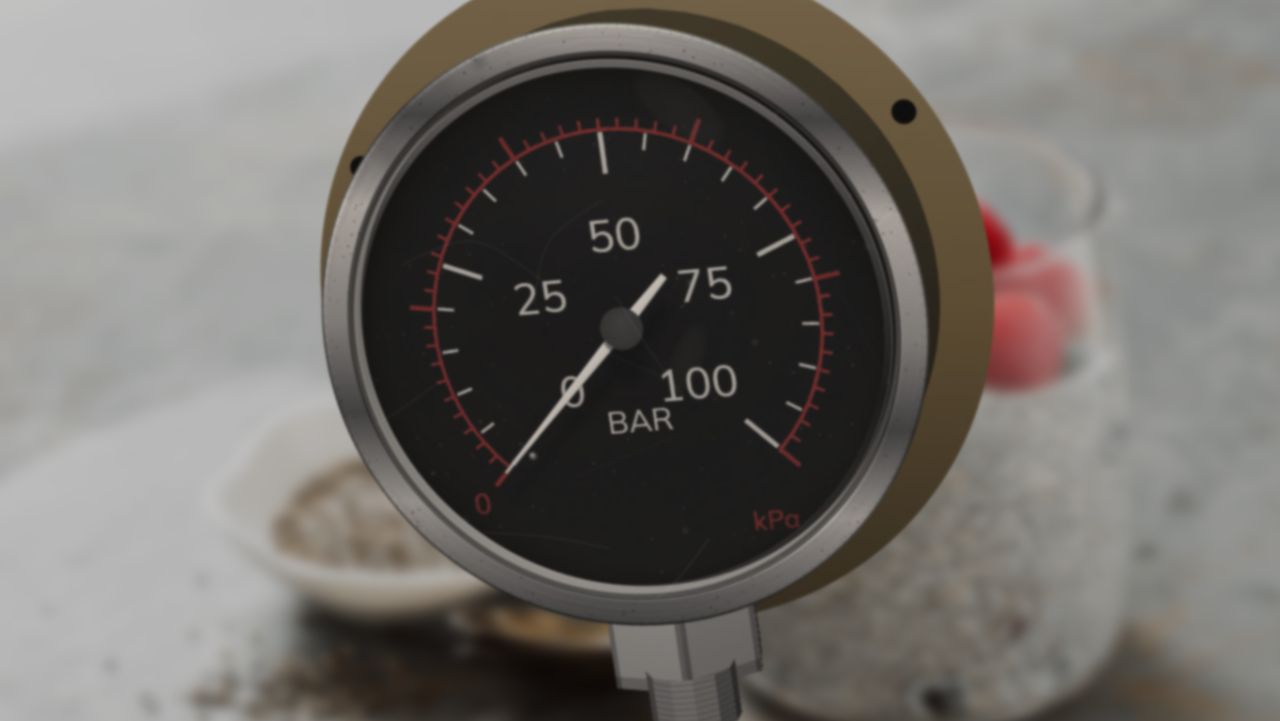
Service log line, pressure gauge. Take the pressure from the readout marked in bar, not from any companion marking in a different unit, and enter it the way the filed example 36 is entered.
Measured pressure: 0
